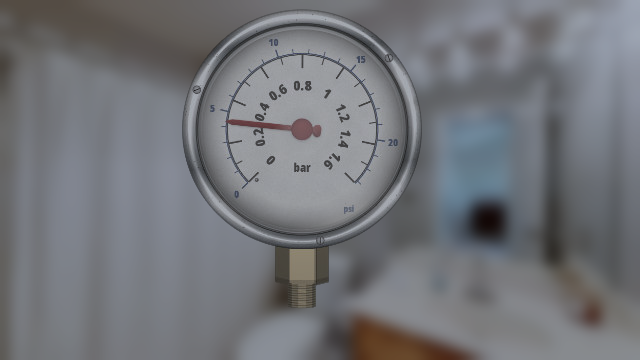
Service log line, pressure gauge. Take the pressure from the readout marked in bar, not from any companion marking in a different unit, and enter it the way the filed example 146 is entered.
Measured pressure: 0.3
